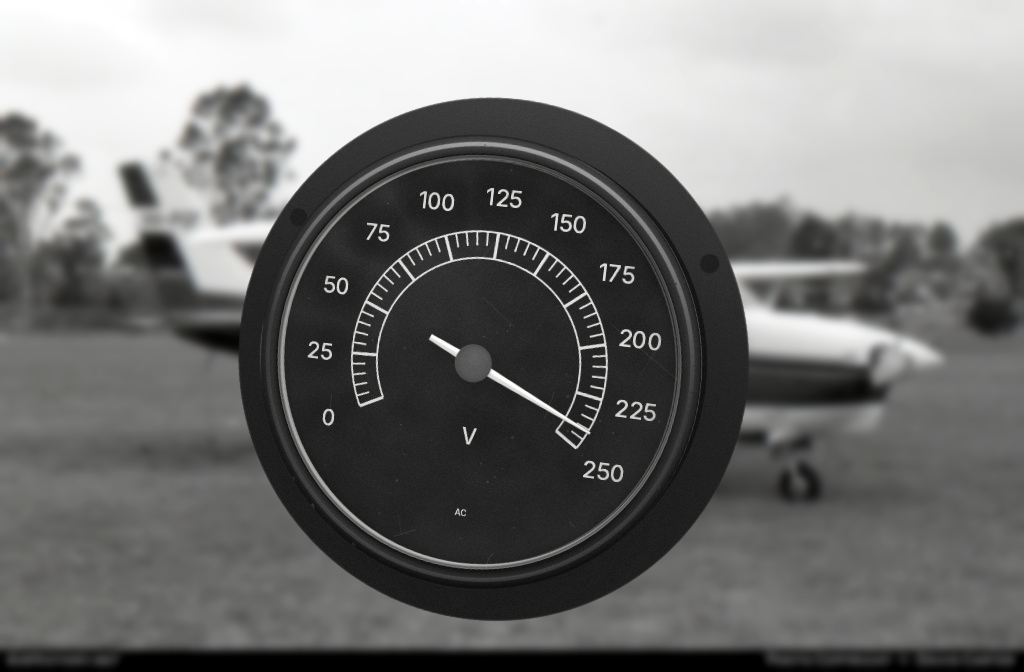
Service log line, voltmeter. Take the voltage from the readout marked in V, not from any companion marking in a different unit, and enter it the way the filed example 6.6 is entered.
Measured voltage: 240
